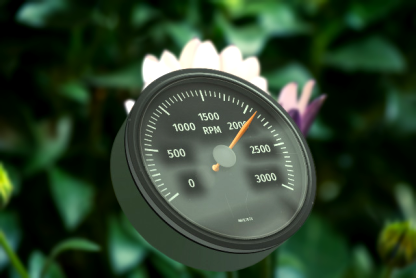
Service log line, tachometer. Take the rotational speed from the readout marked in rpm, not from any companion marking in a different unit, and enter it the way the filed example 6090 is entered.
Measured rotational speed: 2100
